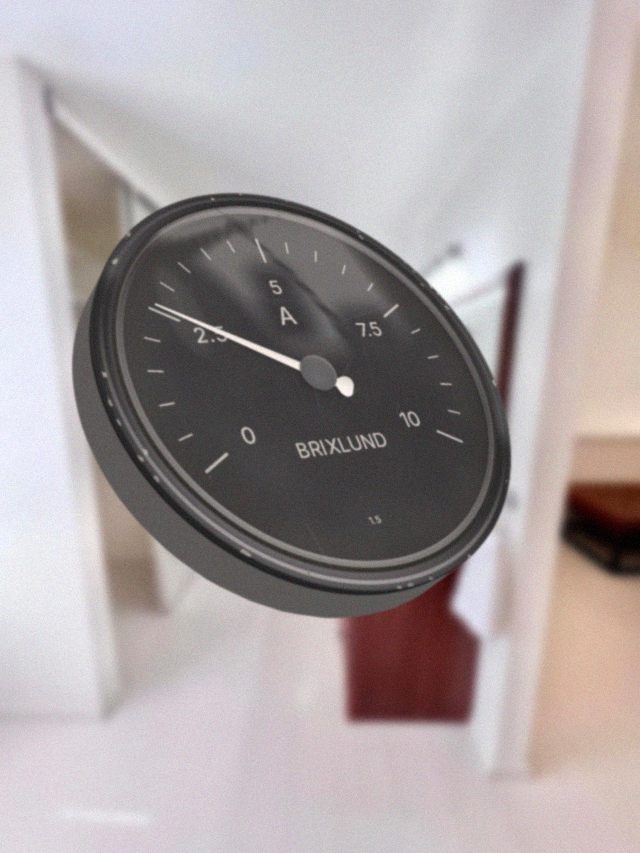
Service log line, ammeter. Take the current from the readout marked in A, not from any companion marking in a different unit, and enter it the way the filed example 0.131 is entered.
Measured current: 2.5
